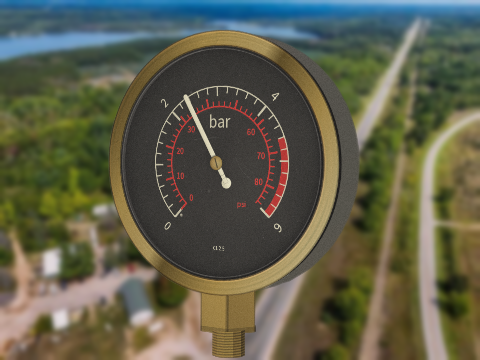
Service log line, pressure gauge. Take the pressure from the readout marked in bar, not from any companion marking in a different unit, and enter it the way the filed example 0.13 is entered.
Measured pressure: 2.4
